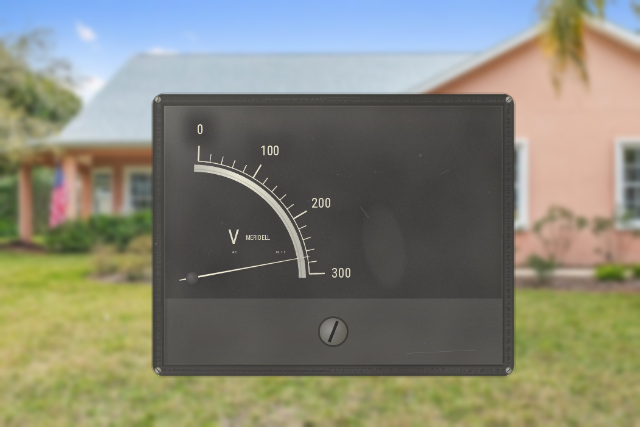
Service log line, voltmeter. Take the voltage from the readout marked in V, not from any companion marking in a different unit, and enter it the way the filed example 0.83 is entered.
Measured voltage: 270
